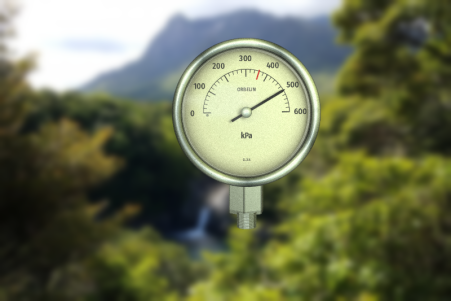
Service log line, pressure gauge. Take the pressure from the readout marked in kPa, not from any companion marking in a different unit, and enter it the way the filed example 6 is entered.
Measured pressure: 500
